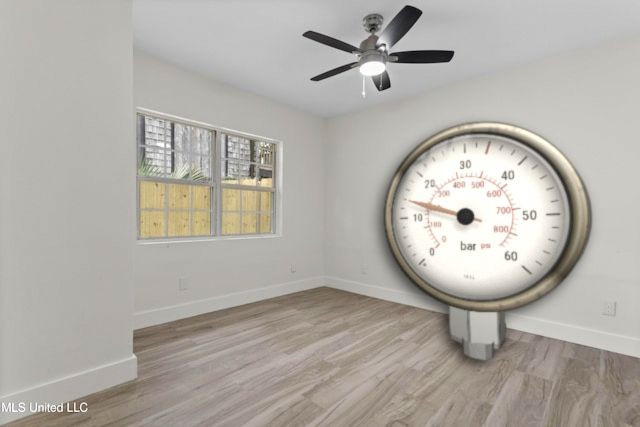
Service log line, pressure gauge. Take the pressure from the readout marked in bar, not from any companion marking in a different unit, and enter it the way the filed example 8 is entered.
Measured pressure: 14
